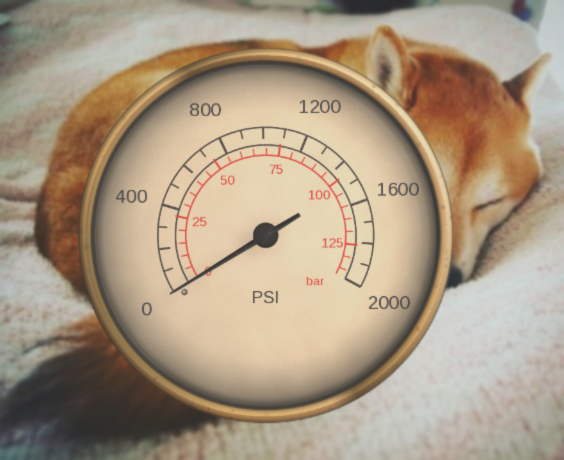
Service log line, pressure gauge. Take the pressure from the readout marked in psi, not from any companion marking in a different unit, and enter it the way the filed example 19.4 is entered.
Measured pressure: 0
